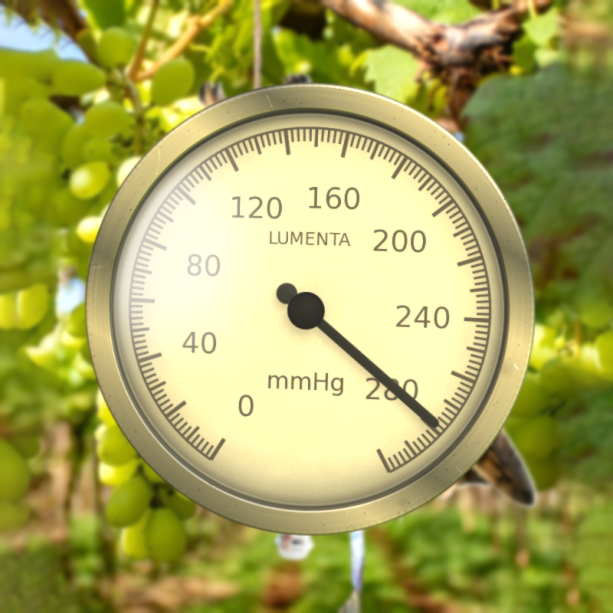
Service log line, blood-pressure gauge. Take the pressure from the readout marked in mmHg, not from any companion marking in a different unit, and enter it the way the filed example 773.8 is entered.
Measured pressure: 278
